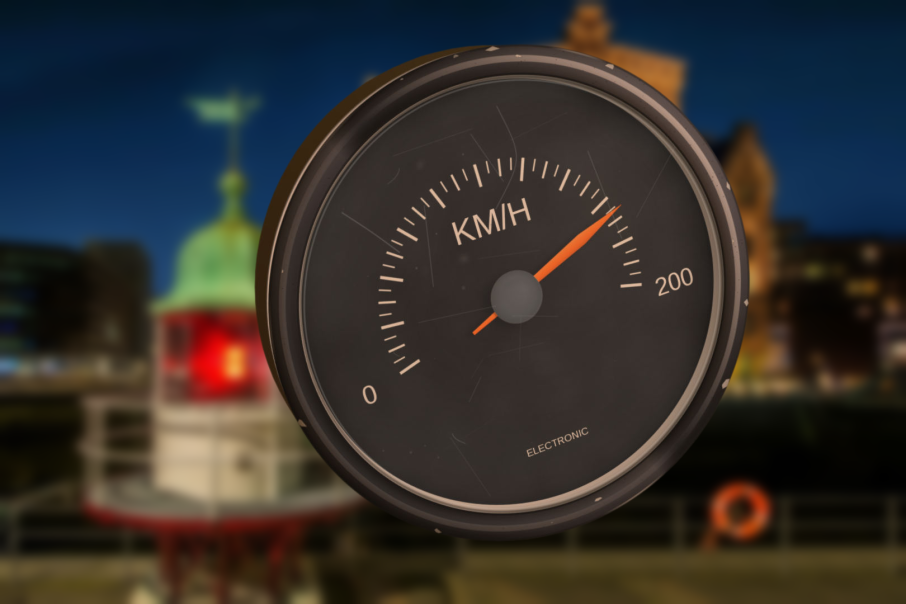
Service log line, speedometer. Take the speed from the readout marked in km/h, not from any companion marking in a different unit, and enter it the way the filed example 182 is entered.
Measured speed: 165
